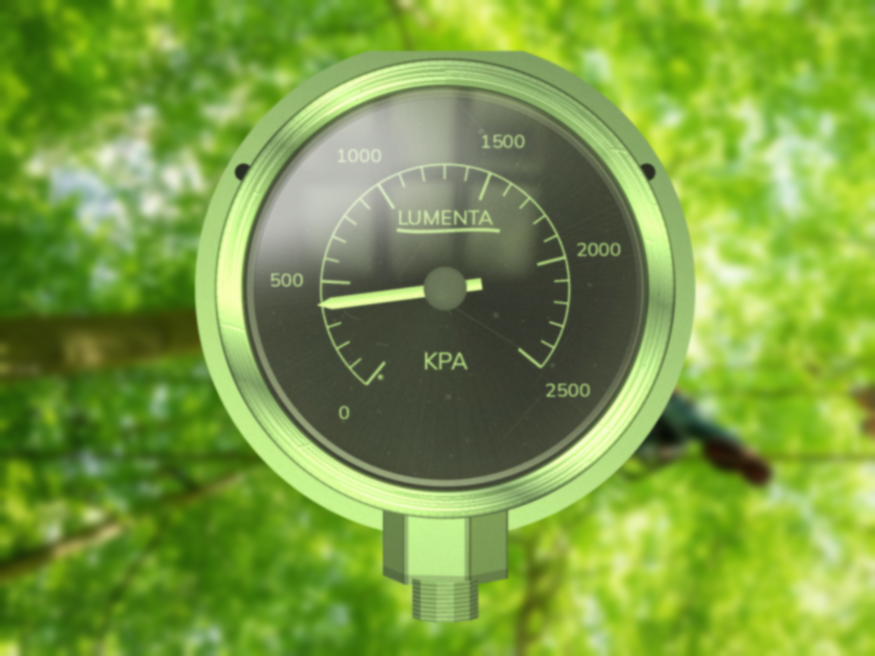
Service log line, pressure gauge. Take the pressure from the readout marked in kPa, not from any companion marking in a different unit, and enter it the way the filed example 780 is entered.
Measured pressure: 400
